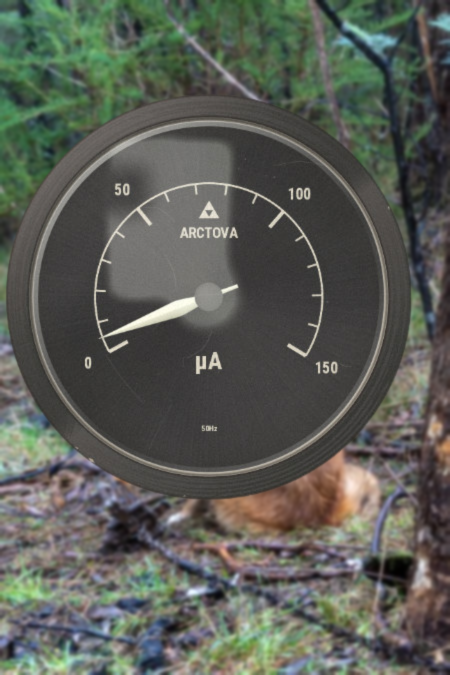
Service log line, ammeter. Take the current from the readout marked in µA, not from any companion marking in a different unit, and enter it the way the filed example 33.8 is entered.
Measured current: 5
